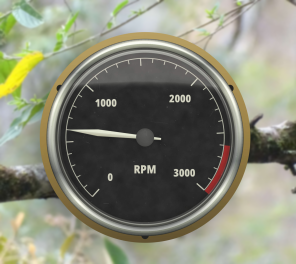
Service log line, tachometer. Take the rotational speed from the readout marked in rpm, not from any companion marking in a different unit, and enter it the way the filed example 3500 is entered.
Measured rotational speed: 600
